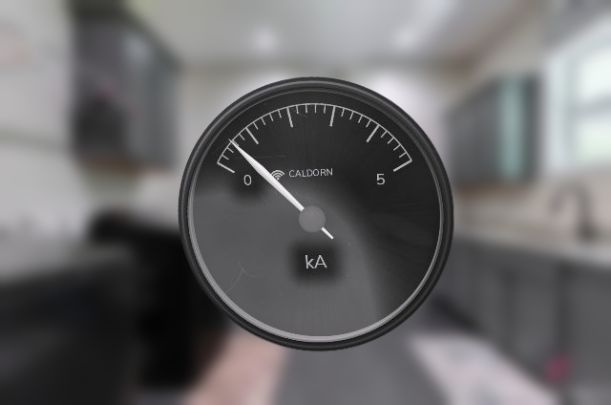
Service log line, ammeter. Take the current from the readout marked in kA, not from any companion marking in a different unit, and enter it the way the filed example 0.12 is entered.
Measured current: 0.6
